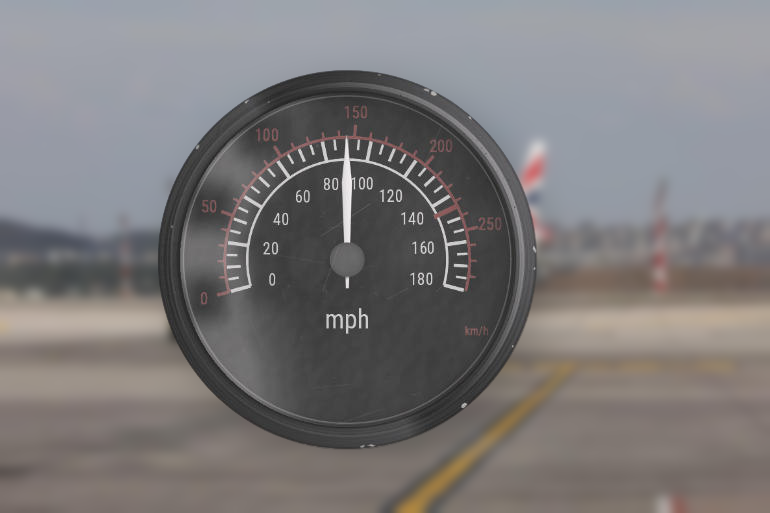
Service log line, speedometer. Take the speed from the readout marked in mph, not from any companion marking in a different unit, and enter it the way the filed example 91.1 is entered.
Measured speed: 90
